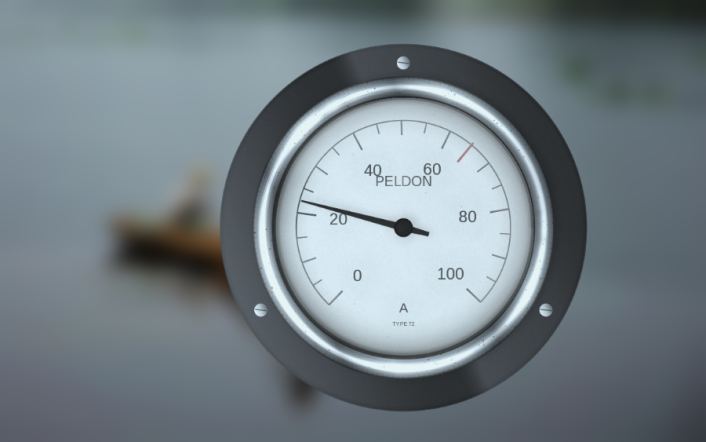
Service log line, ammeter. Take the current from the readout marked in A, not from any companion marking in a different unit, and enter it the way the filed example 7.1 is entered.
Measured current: 22.5
